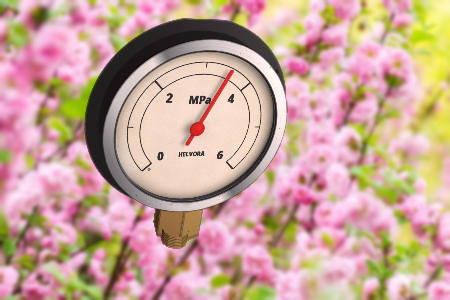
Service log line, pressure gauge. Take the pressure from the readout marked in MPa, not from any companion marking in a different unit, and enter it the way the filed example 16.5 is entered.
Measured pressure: 3.5
